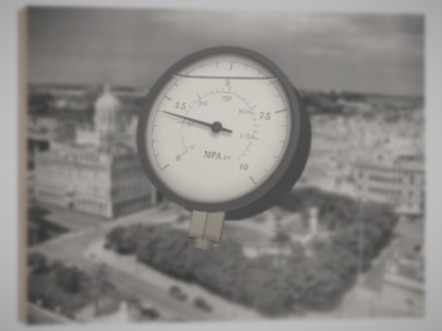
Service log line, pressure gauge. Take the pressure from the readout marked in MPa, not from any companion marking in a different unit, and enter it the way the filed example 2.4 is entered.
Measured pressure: 2
